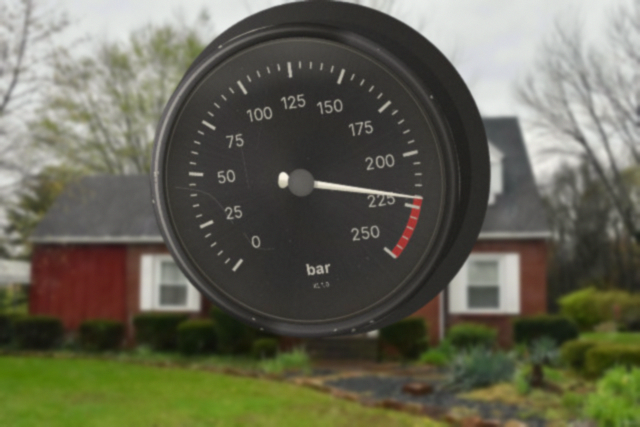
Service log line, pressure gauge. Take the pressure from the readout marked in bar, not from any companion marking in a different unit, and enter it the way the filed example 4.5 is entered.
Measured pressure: 220
